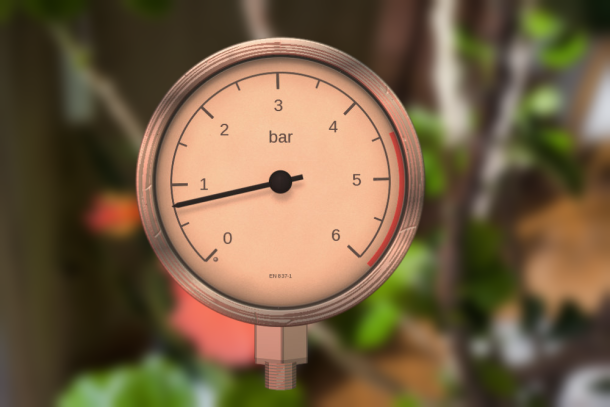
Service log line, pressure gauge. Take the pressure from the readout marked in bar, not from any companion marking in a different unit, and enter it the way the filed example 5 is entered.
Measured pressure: 0.75
